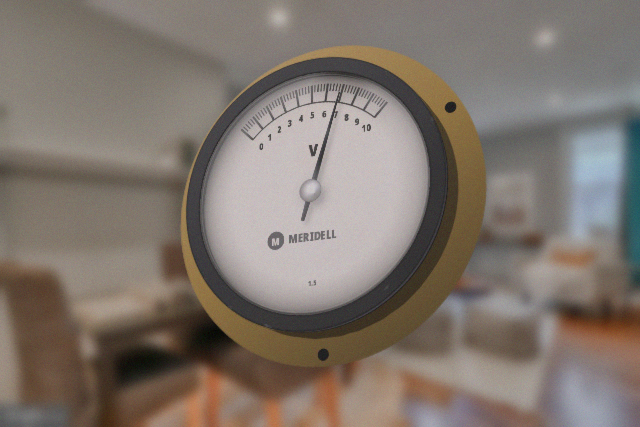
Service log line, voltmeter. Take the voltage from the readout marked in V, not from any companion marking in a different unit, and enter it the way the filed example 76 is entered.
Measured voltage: 7
